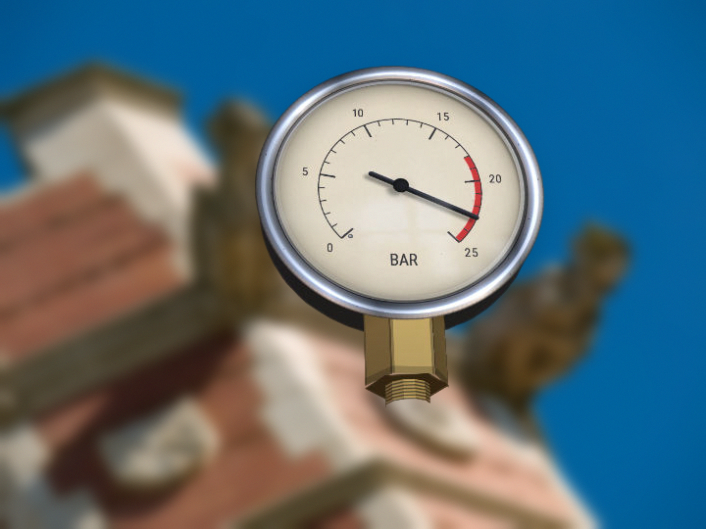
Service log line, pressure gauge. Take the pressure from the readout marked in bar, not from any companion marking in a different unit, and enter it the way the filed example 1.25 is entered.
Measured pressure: 23
